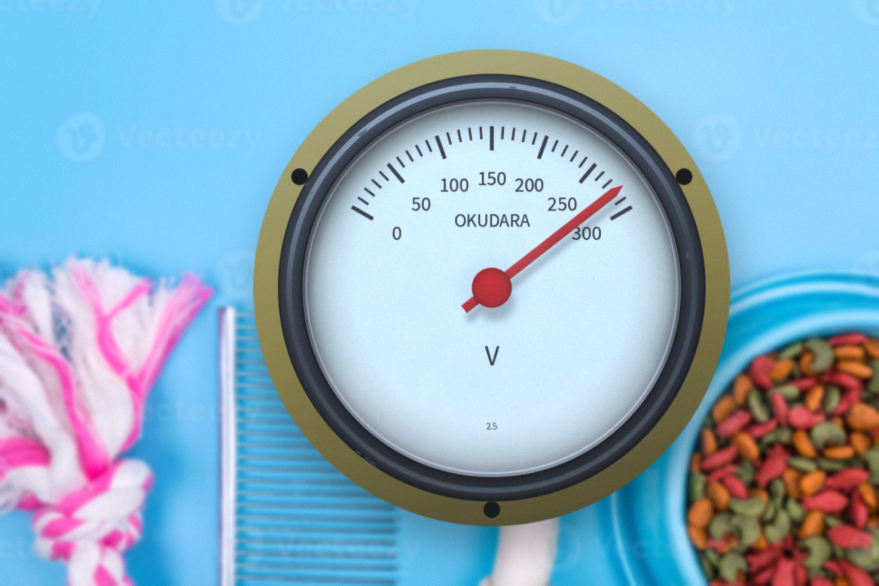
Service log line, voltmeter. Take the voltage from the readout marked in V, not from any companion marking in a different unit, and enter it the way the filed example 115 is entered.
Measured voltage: 280
